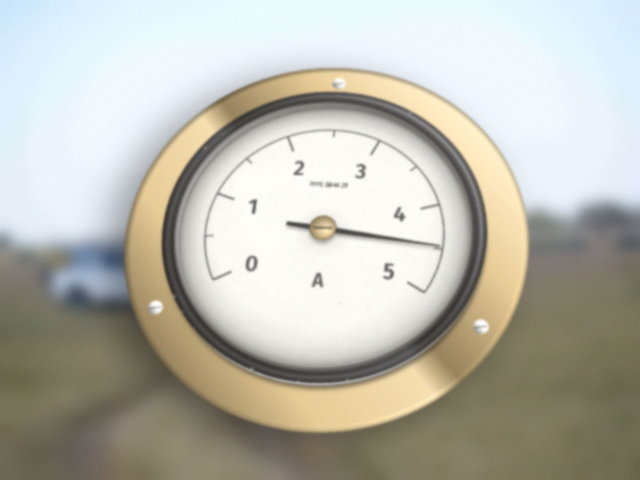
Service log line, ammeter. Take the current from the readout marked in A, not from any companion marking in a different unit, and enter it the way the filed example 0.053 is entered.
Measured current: 4.5
